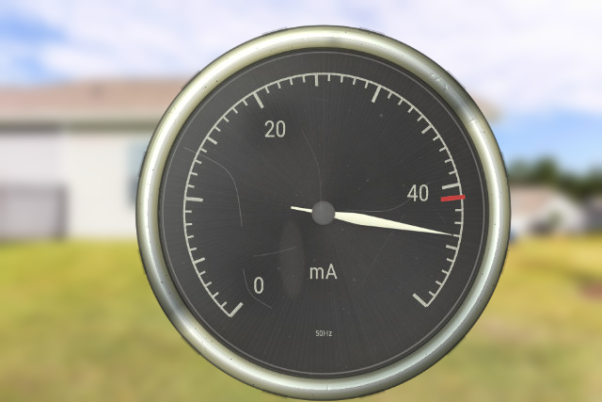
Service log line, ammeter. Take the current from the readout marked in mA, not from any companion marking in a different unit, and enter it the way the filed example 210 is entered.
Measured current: 44
